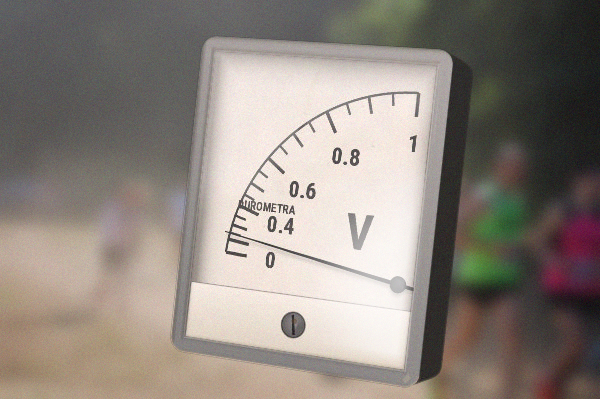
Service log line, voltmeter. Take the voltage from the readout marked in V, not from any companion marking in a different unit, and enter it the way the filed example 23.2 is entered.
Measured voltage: 0.25
